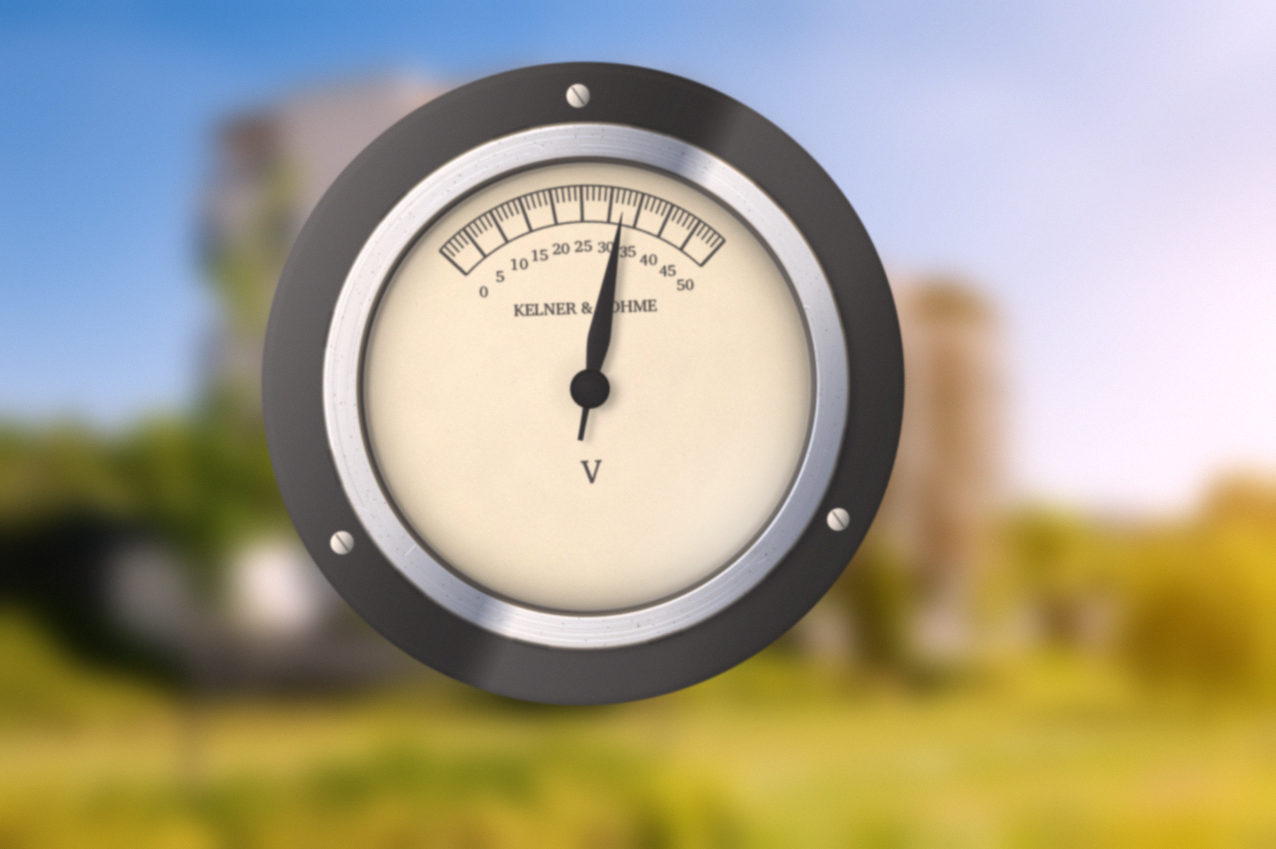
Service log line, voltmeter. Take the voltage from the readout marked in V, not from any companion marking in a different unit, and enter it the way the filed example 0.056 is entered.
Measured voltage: 32
